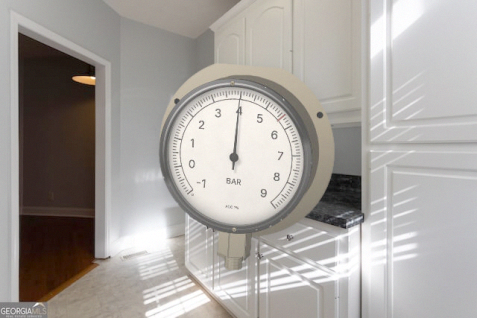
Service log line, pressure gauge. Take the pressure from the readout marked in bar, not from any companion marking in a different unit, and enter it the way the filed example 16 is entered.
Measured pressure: 4
